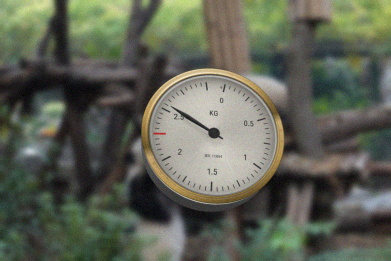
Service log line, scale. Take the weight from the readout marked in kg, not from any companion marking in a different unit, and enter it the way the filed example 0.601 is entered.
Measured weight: 2.55
